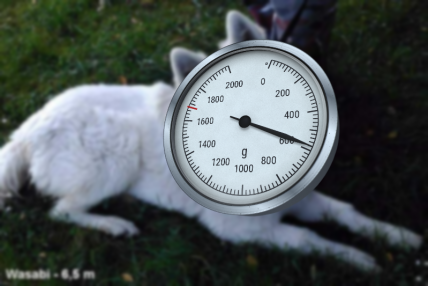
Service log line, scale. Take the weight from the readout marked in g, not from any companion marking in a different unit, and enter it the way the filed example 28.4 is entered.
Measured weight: 580
